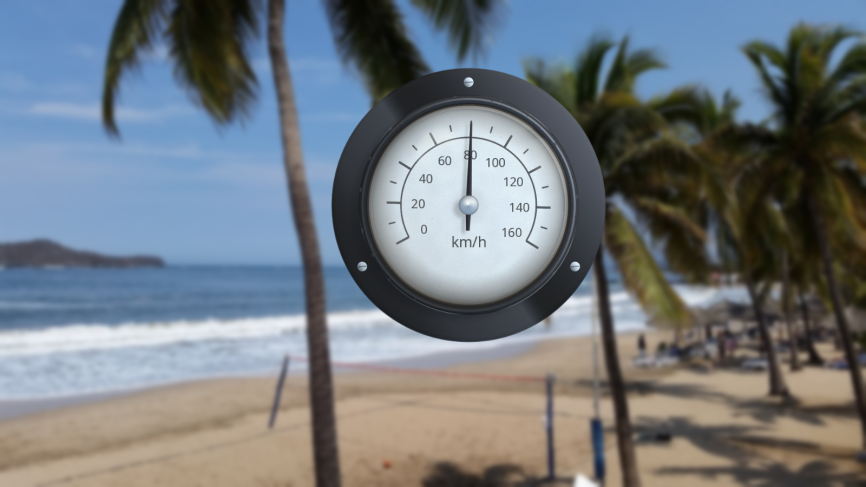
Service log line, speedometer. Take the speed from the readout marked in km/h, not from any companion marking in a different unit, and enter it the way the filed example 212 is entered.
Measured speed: 80
